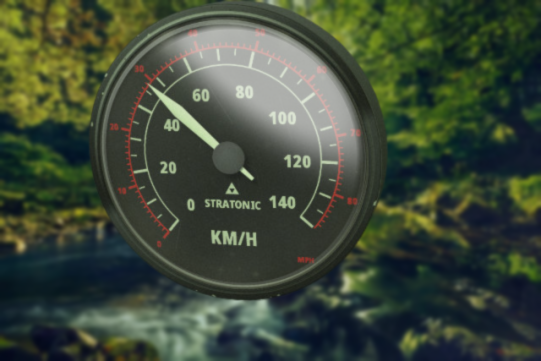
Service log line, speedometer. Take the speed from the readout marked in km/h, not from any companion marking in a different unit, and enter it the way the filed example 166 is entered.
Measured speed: 47.5
